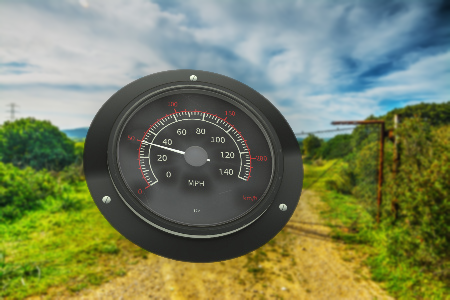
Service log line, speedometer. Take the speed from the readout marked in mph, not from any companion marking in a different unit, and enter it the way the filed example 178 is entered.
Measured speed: 30
